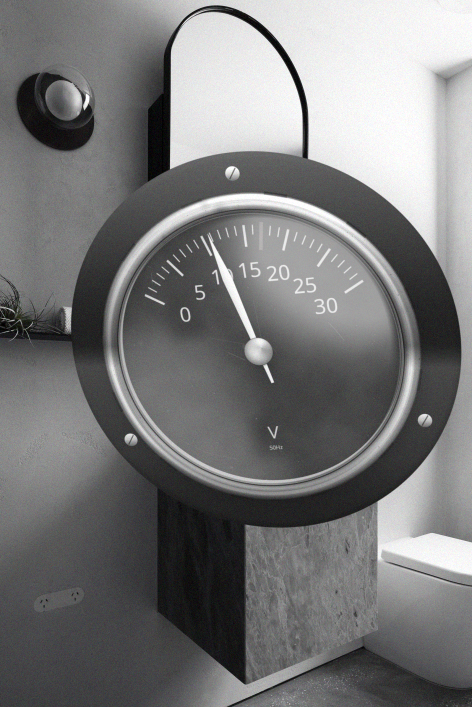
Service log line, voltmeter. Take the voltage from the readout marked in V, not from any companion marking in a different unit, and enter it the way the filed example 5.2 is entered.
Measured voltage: 11
